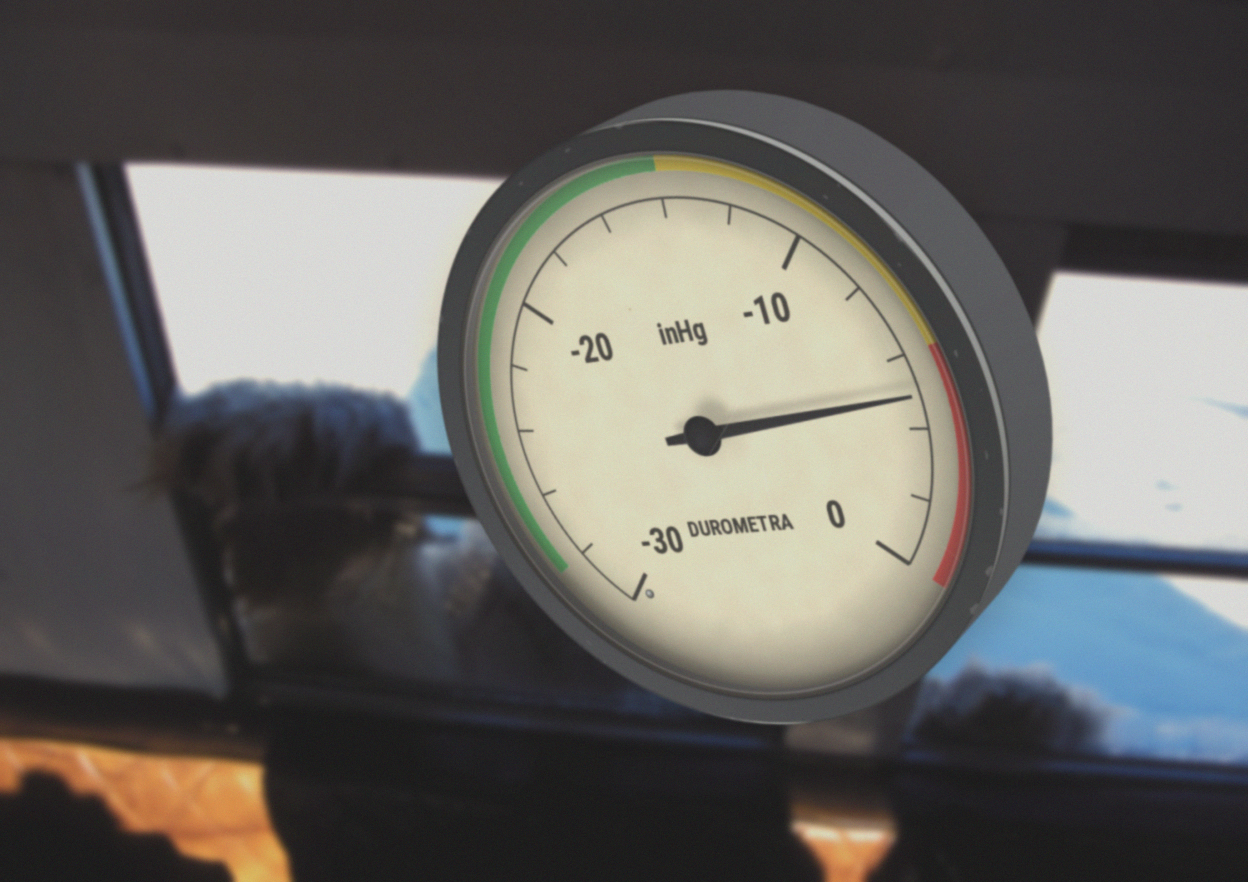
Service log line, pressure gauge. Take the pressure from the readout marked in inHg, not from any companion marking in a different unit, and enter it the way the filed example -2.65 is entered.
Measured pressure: -5
